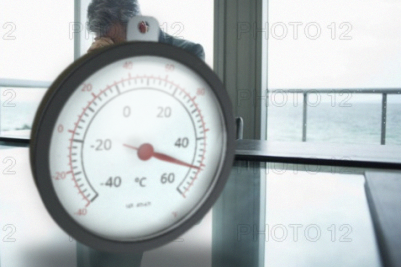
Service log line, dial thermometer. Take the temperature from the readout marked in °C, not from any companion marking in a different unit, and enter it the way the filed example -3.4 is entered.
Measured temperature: 50
